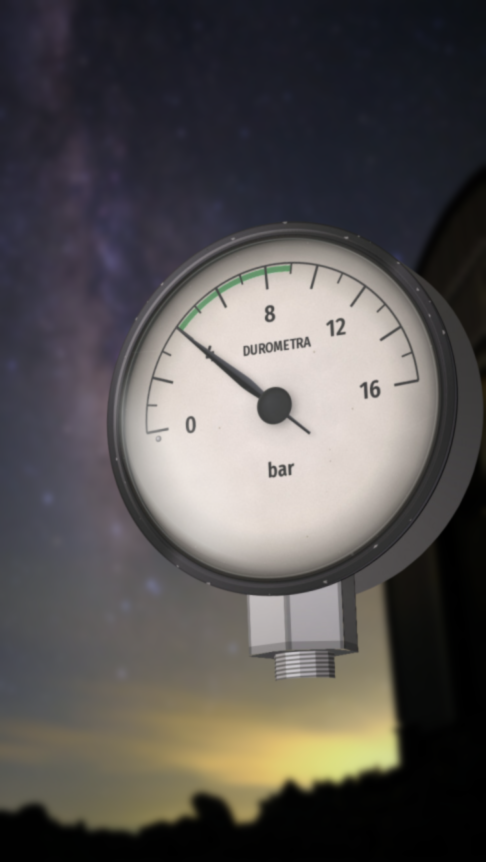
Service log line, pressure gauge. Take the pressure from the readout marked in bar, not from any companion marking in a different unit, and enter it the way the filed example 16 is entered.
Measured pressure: 4
